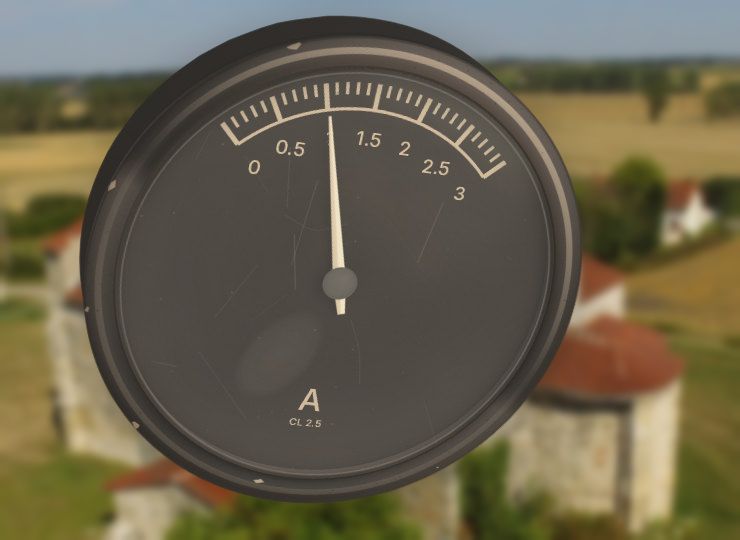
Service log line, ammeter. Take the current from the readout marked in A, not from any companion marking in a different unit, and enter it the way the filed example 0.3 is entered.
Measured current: 1
